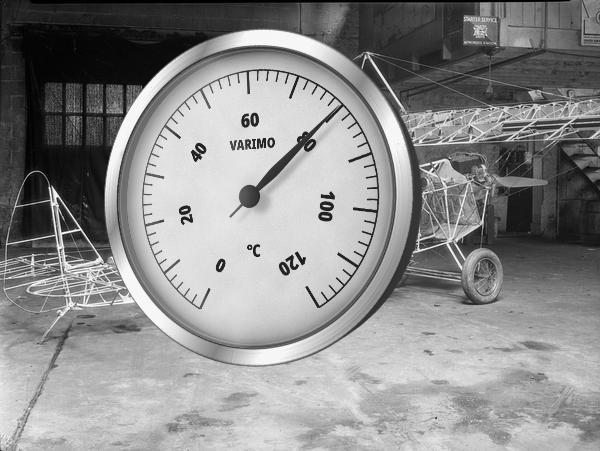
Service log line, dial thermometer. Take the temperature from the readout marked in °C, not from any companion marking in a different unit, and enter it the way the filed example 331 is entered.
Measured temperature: 80
